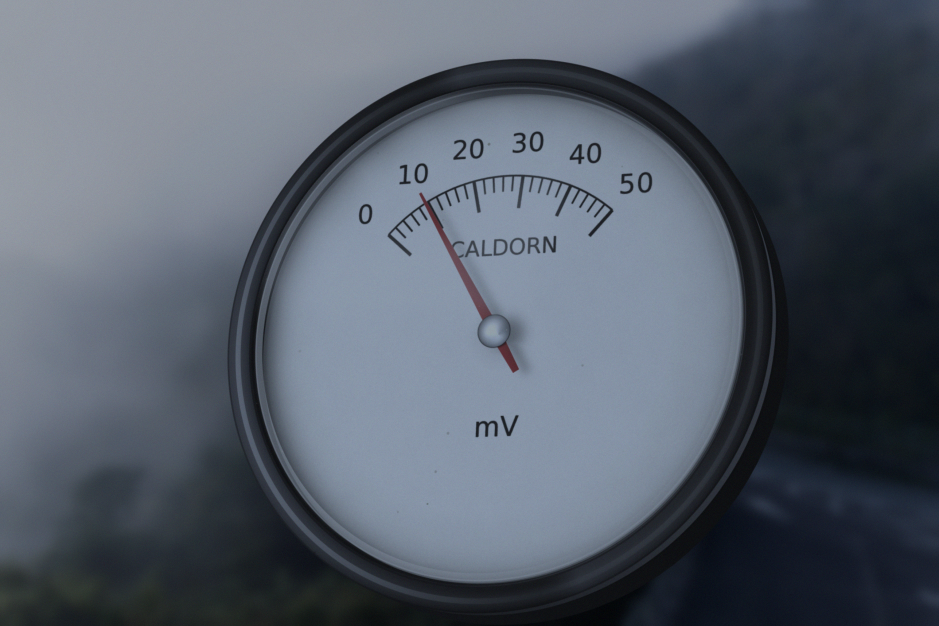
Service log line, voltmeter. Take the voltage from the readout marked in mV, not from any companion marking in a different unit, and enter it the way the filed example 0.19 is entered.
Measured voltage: 10
